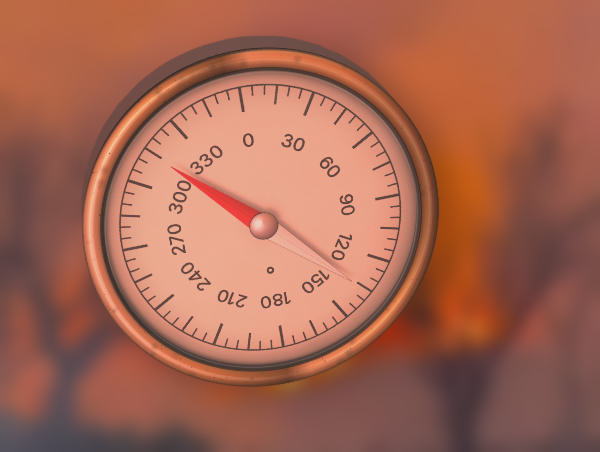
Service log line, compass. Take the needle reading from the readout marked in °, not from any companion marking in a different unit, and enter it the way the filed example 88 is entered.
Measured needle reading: 315
